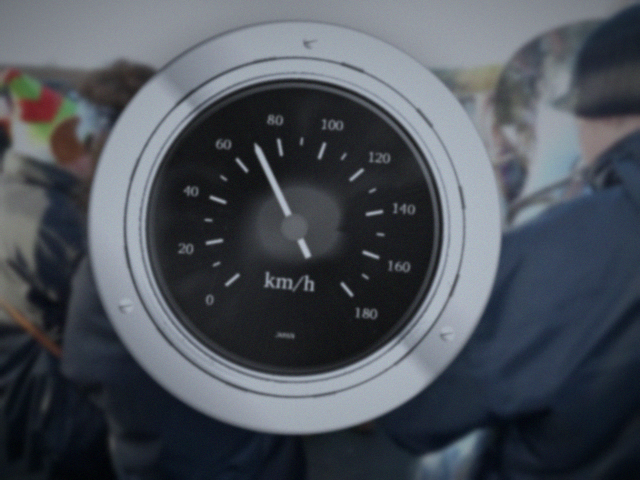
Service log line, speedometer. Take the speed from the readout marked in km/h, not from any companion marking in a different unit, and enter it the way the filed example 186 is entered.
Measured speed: 70
